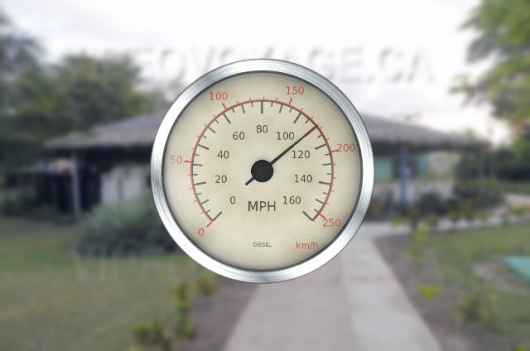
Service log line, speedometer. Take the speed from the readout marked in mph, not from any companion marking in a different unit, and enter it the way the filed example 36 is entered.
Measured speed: 110
